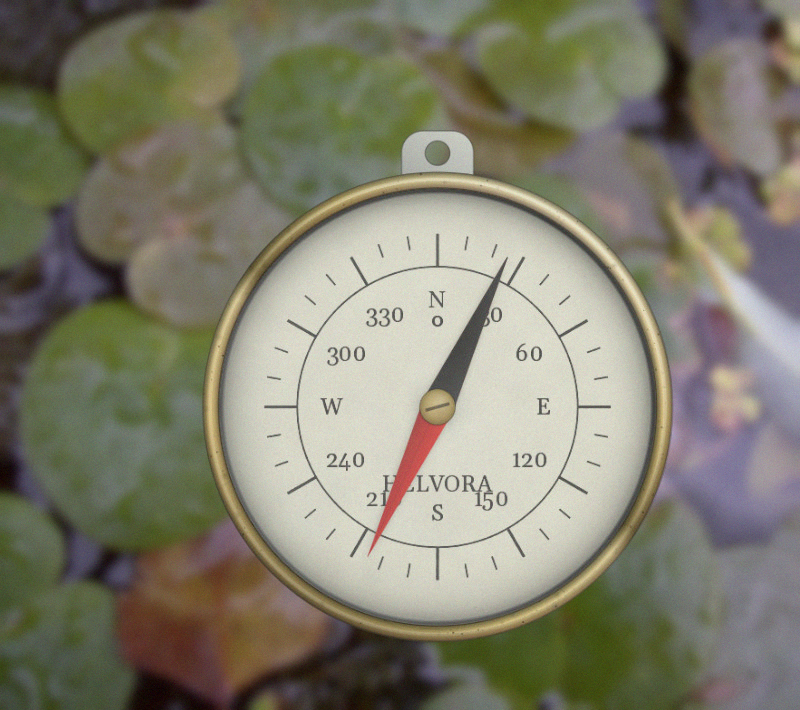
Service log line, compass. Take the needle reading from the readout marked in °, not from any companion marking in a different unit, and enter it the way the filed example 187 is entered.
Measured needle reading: 205
